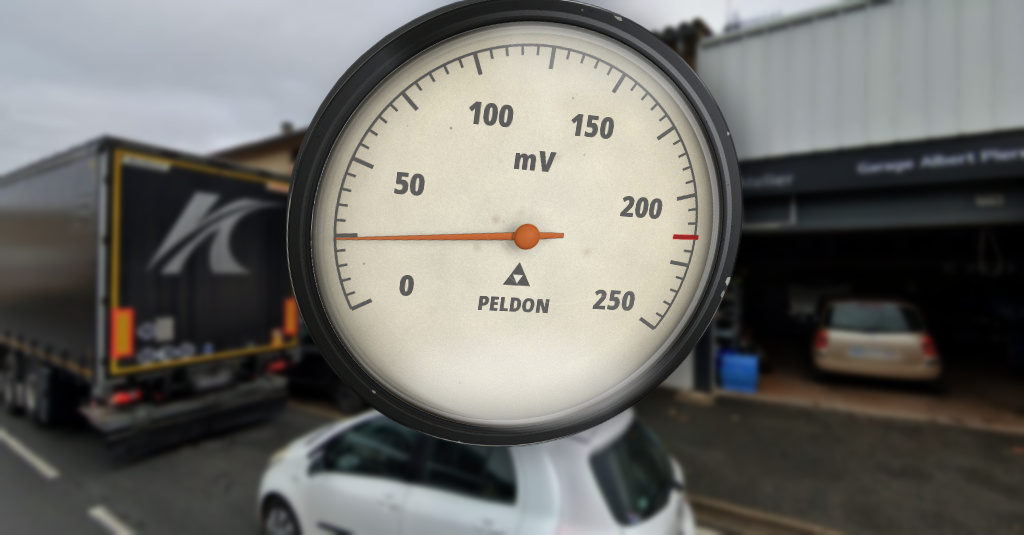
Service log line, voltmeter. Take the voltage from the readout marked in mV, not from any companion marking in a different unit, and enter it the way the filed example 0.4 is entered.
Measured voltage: 25
